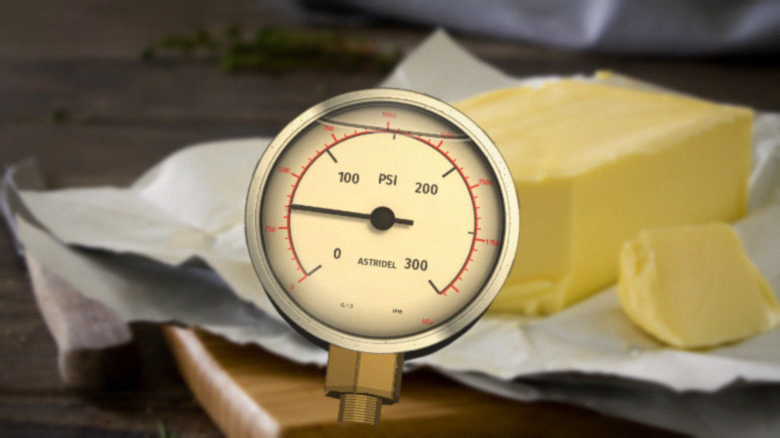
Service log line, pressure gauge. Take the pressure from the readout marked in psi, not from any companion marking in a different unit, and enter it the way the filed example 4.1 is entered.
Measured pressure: 50
